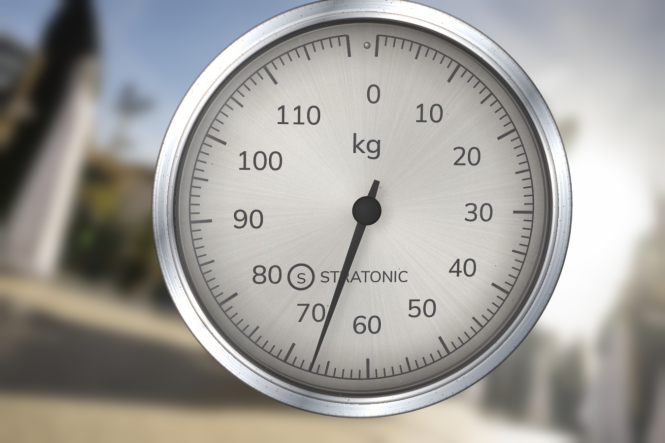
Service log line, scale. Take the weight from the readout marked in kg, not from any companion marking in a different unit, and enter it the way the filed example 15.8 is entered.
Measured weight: 67
